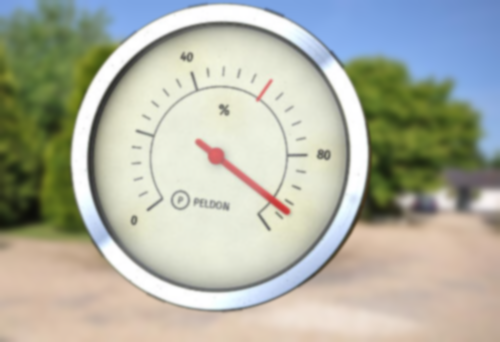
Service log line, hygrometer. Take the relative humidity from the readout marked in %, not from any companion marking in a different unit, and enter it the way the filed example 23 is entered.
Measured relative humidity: 94
